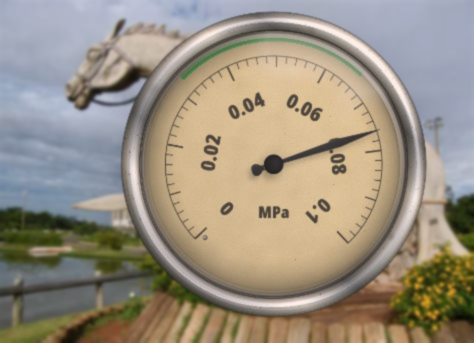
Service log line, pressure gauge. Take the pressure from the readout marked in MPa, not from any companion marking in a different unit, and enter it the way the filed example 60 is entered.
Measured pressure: 0.076
